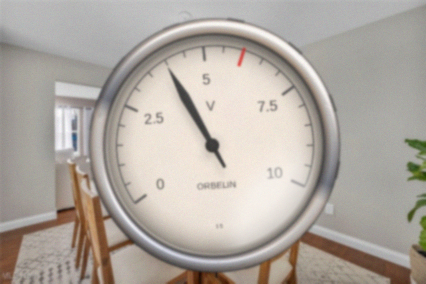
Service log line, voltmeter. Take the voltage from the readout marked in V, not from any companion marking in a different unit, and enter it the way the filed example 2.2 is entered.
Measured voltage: 4
